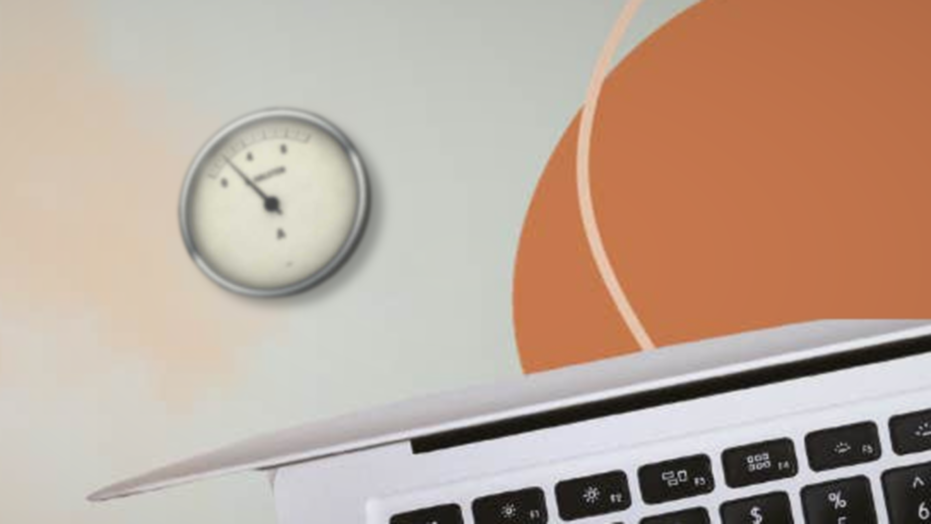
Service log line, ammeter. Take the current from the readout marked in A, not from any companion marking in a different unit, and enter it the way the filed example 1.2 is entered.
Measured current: 2
